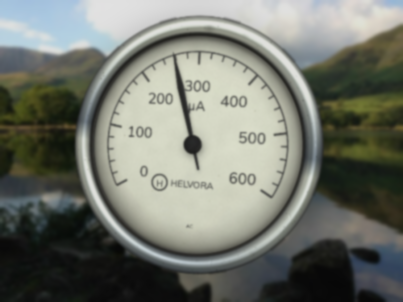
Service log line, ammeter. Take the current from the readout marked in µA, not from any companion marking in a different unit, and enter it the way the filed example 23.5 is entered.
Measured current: 260
